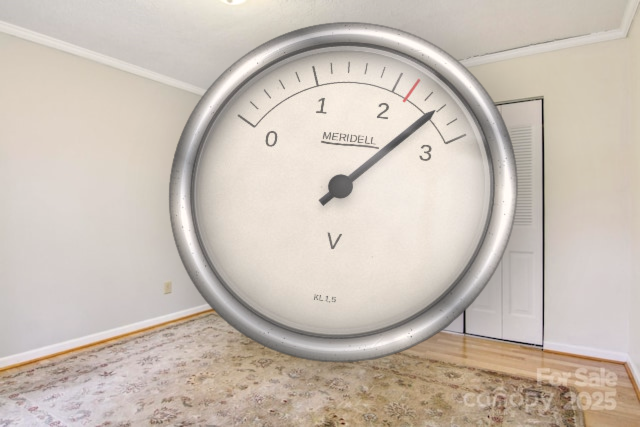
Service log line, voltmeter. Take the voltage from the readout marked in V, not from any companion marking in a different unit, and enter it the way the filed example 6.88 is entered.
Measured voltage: 2.6
